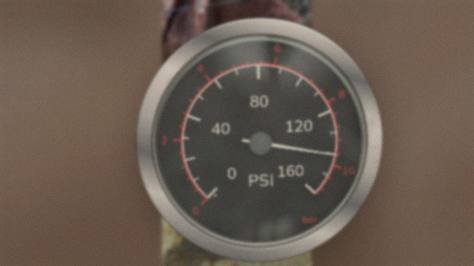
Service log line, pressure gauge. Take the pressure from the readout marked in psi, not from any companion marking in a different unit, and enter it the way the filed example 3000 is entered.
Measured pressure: 140
